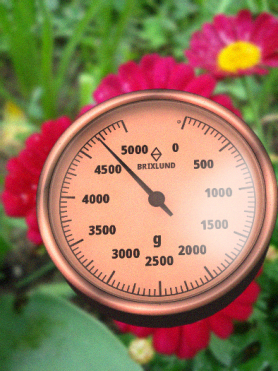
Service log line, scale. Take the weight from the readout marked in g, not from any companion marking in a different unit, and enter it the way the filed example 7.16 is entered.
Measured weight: 4700
